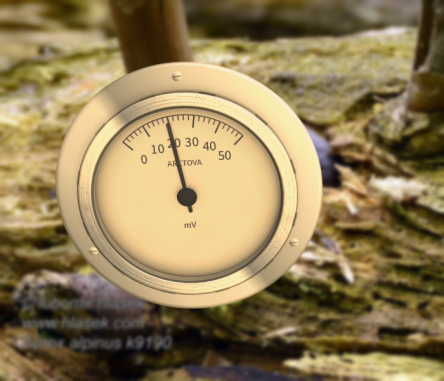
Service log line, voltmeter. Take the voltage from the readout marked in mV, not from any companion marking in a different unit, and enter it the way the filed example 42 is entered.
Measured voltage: 20
